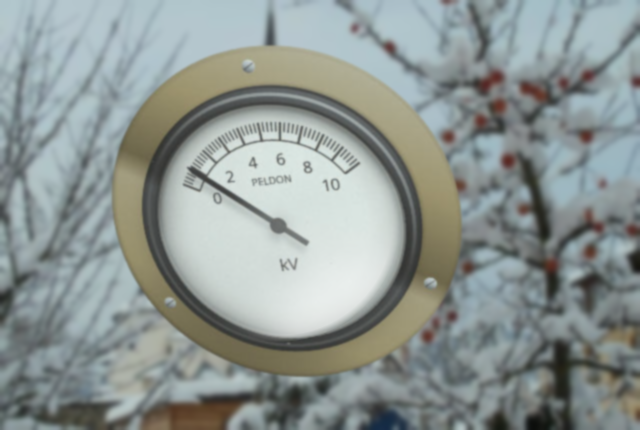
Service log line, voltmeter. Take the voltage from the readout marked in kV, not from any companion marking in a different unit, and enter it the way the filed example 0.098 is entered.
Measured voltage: 1
